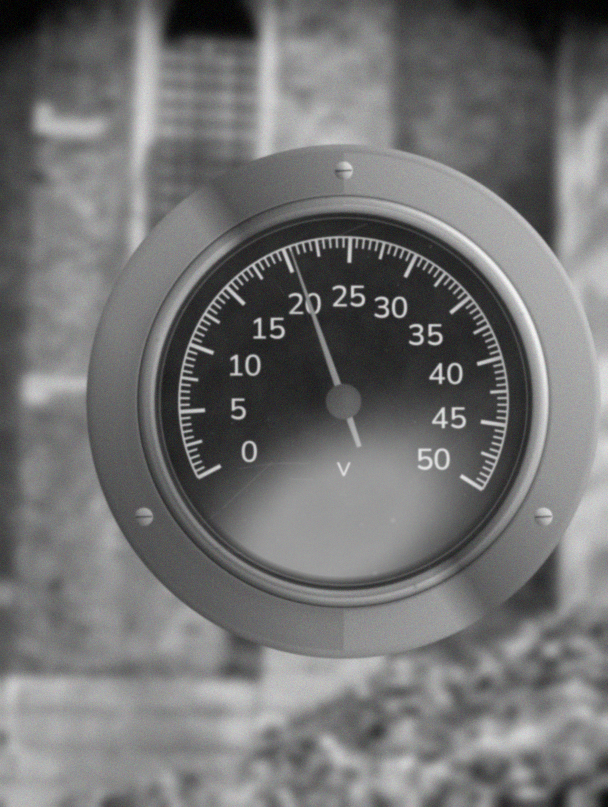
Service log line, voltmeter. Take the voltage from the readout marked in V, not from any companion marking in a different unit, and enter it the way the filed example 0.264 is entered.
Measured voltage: 20.5
